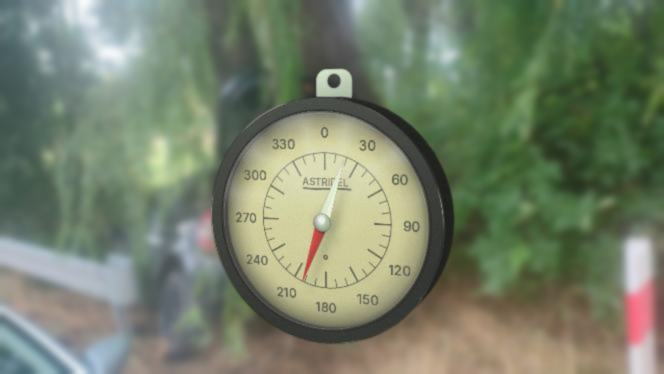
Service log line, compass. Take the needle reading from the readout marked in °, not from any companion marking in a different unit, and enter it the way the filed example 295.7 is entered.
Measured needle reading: 200
